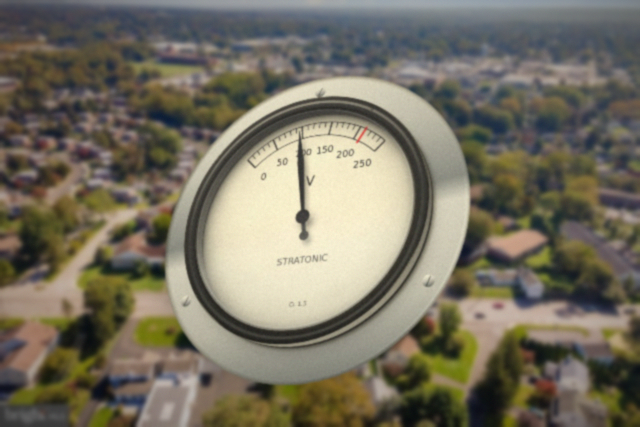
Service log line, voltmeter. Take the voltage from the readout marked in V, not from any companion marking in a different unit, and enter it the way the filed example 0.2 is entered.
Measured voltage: 100
